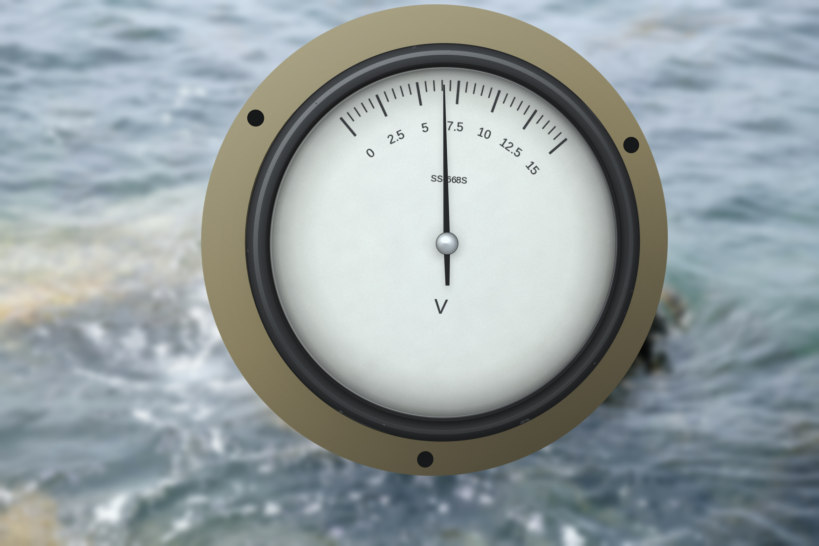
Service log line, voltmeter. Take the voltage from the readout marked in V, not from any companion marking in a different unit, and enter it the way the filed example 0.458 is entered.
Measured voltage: 6.5
